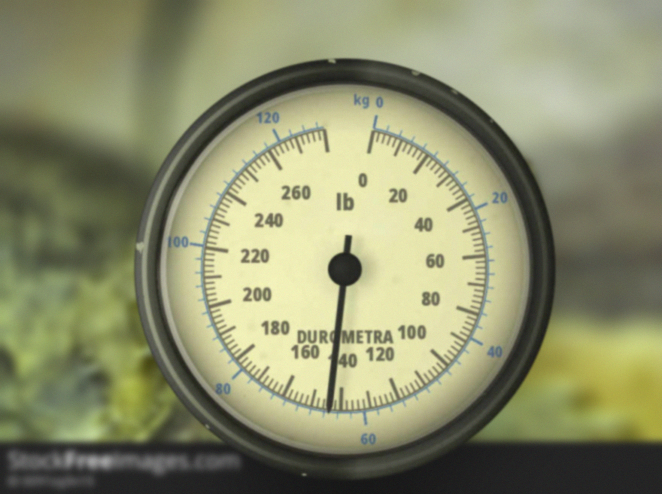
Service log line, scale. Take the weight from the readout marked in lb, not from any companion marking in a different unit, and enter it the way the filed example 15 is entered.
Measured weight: 144
